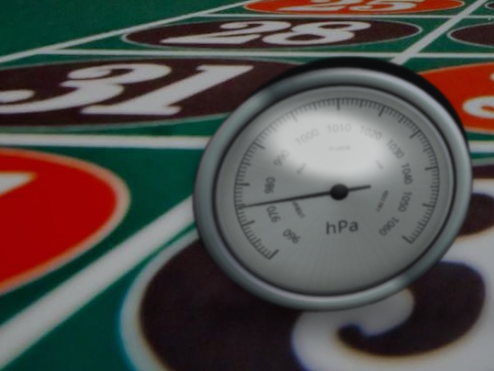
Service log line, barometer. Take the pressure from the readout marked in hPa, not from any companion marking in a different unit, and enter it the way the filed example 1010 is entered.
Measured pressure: 975
